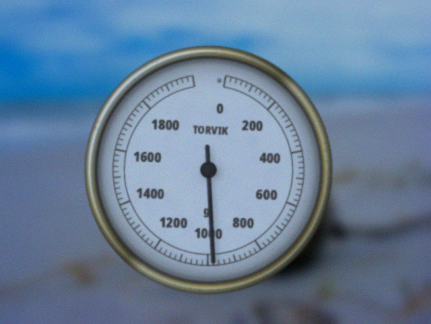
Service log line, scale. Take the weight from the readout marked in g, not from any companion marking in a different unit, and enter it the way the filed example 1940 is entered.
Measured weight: 980
